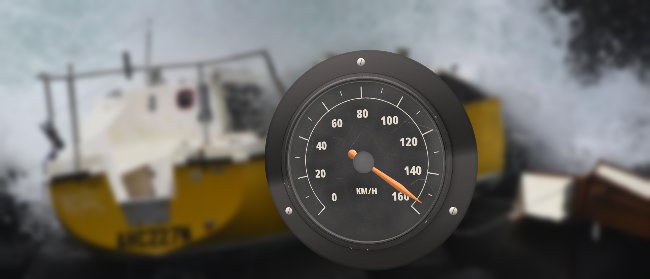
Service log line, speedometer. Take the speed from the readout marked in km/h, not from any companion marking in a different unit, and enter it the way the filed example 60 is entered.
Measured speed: 155
